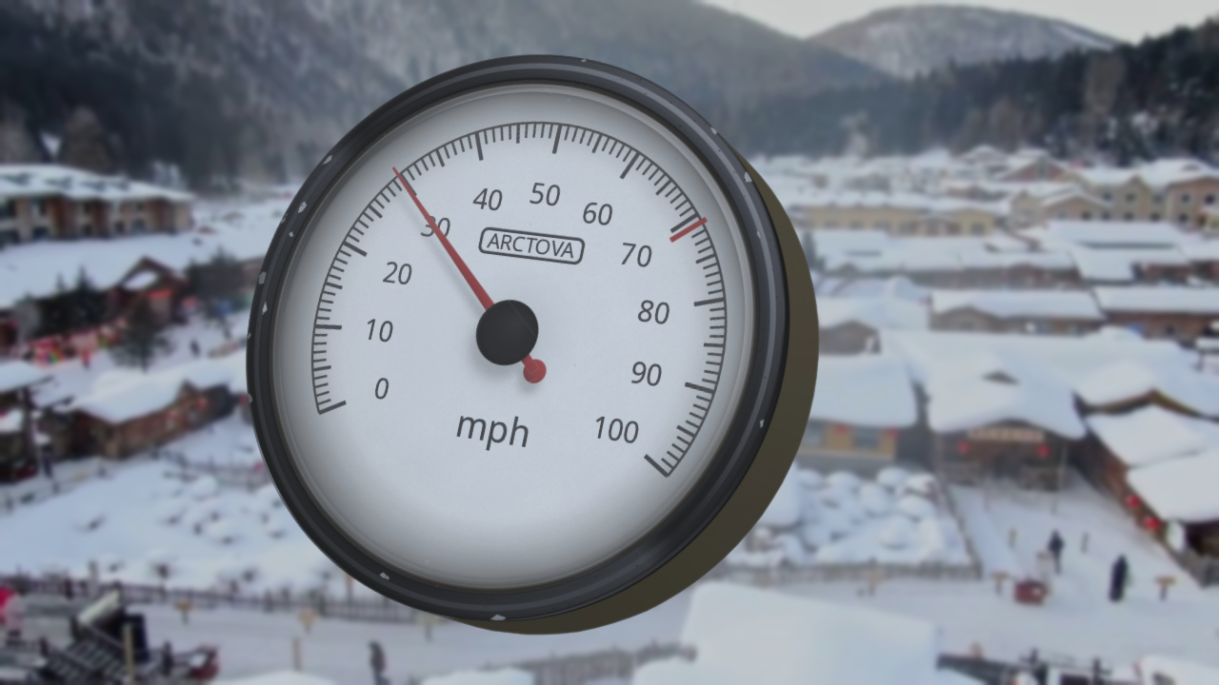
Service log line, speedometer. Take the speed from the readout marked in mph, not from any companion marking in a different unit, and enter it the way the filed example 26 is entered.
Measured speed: 30
